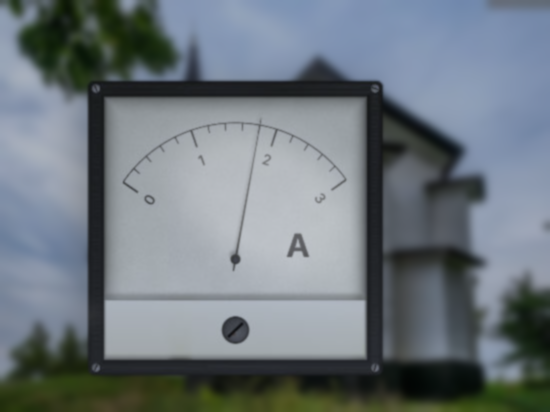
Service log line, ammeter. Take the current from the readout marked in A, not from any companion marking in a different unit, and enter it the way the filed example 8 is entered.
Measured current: 1.8
